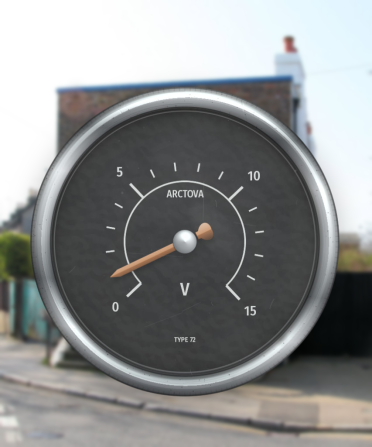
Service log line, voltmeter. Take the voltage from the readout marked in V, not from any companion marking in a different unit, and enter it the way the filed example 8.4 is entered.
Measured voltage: 1
